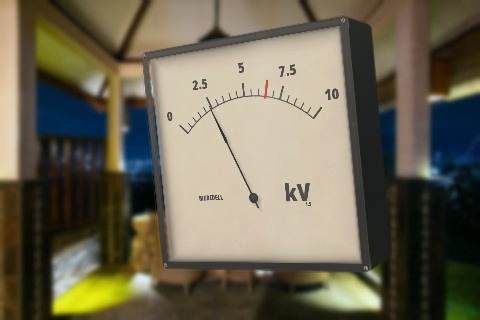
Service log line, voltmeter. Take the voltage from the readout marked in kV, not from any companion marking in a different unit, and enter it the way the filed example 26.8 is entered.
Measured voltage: 2.5
